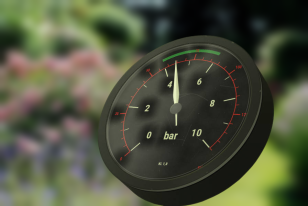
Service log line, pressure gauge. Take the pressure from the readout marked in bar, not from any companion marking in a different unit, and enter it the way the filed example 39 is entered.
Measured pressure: 4.5
